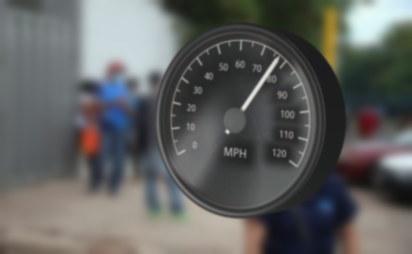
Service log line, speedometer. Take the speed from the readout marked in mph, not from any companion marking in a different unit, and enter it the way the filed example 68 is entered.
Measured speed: 77.5
